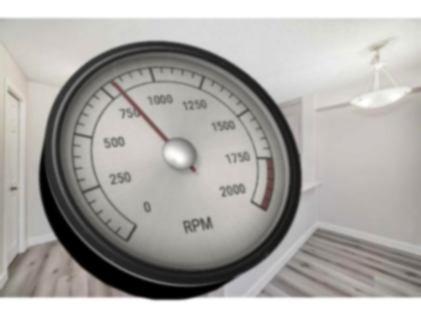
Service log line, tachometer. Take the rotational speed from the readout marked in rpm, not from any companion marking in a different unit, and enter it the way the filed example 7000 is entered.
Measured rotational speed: 800
